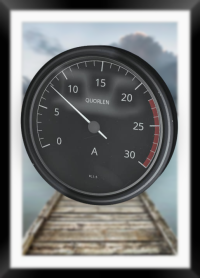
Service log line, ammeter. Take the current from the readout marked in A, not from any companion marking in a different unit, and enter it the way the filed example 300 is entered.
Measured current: 8
